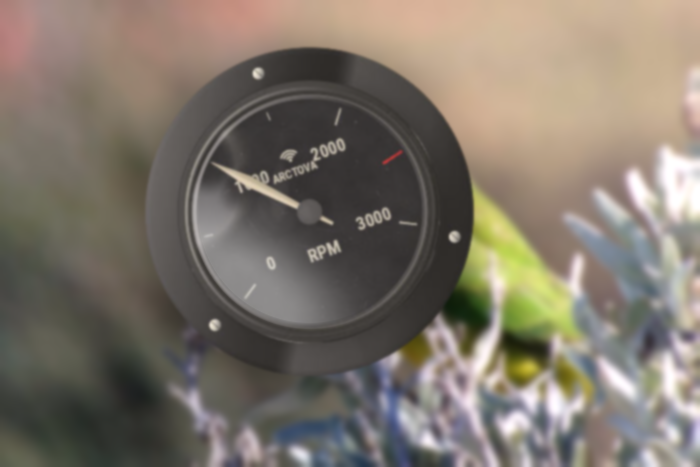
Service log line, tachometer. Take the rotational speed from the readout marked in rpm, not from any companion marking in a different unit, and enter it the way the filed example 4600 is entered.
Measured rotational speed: 1000
